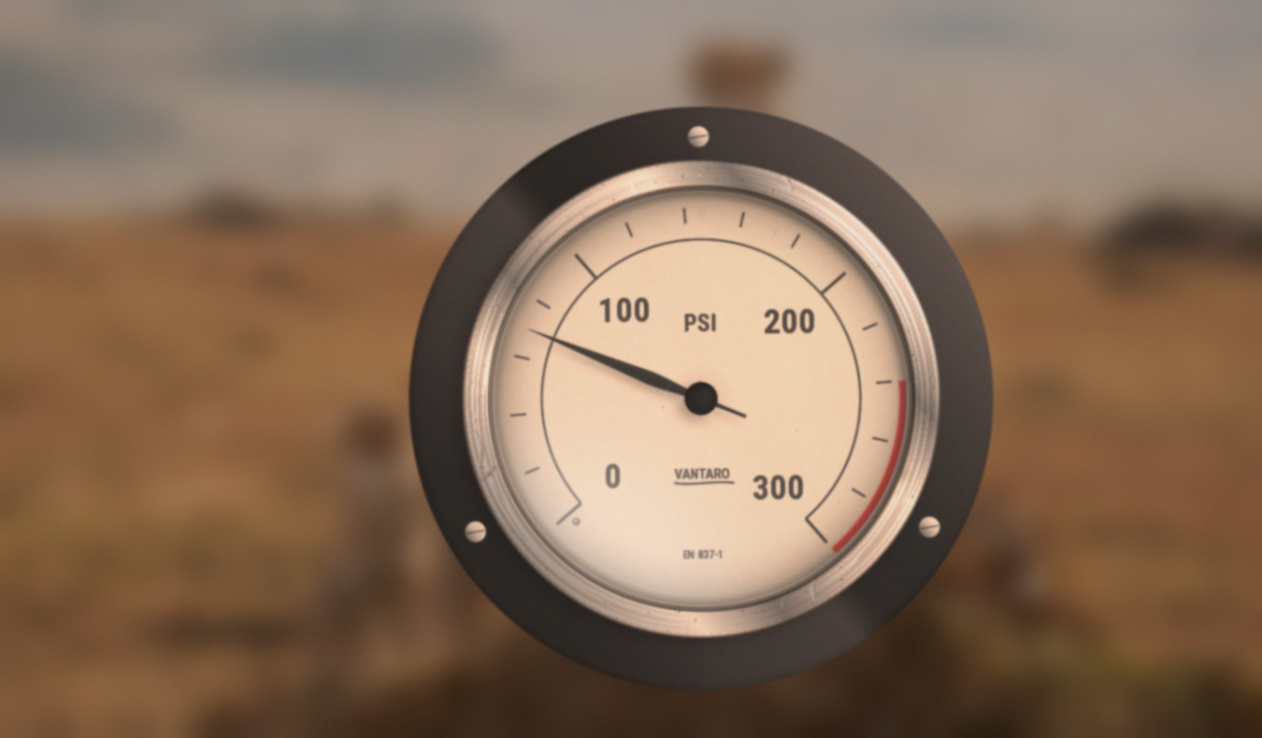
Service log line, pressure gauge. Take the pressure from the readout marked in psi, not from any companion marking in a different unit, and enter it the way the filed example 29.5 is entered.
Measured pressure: 70
